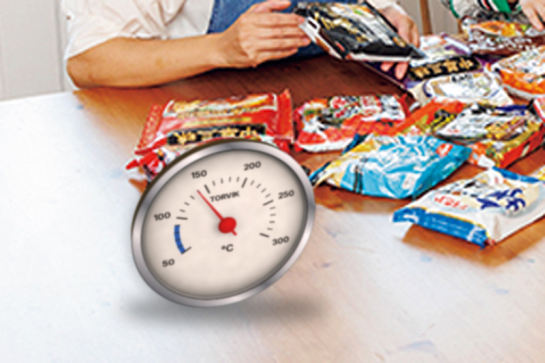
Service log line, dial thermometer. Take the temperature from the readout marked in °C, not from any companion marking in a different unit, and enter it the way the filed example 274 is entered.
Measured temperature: 140
